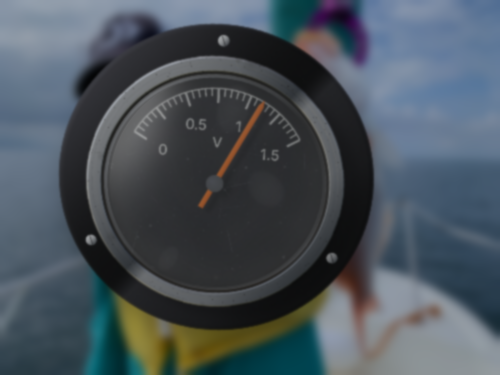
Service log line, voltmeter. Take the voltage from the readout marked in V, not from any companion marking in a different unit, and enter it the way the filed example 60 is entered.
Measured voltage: 1.1
